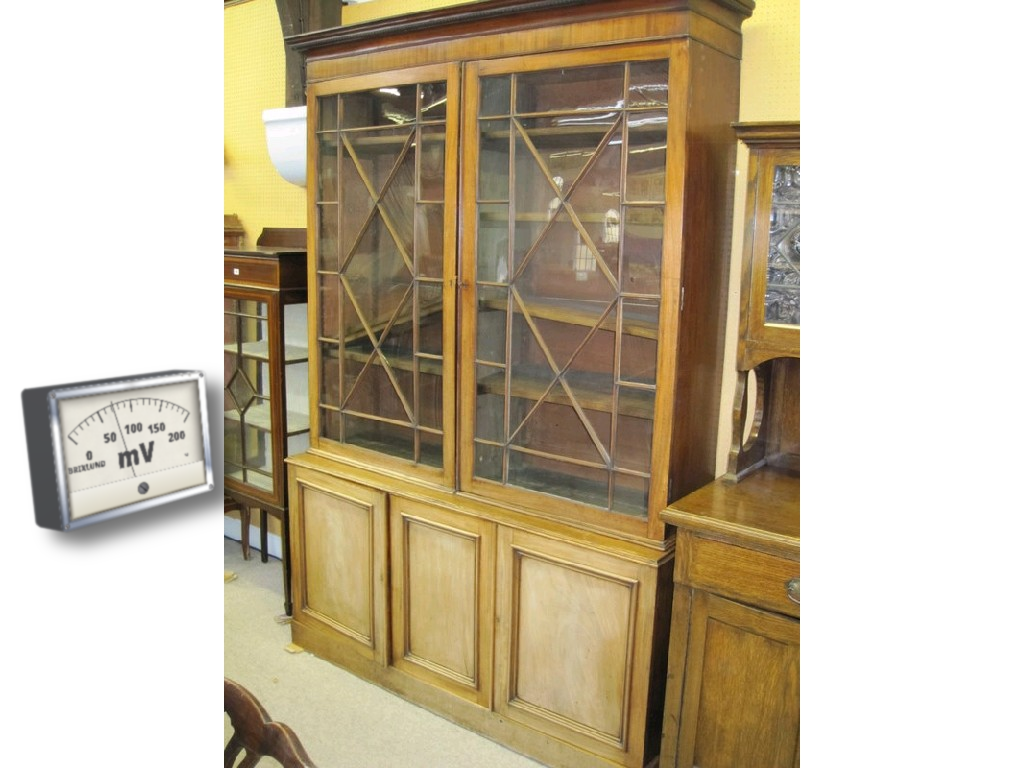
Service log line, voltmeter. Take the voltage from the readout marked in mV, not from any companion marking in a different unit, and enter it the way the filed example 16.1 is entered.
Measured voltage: 70
